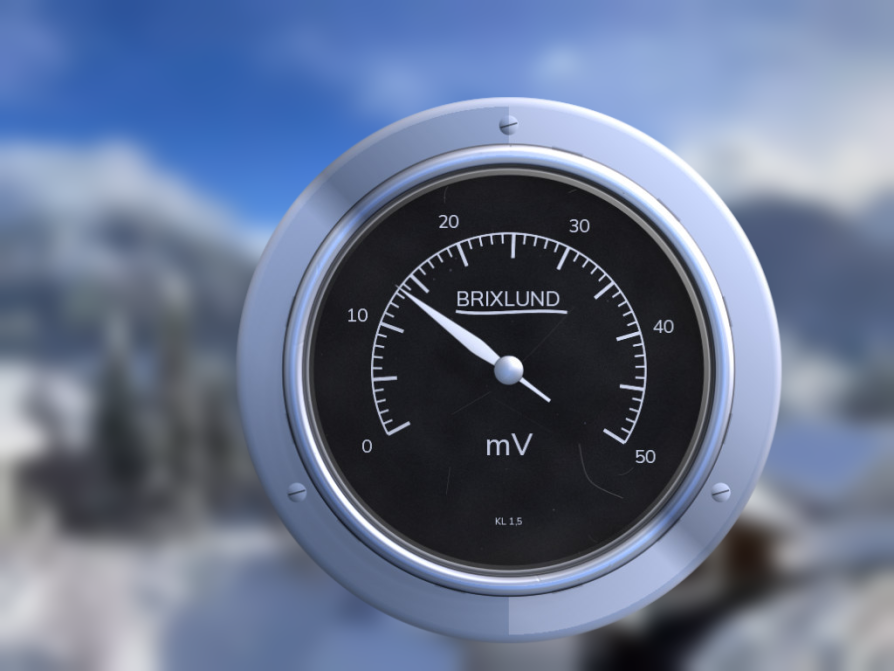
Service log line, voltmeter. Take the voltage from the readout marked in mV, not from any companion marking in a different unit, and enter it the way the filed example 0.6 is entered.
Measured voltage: 13.5
